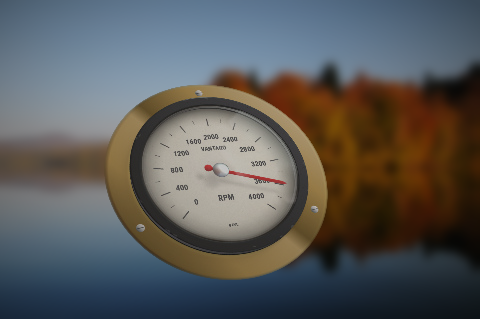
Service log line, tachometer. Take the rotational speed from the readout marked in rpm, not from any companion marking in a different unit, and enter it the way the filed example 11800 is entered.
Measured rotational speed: 3600
